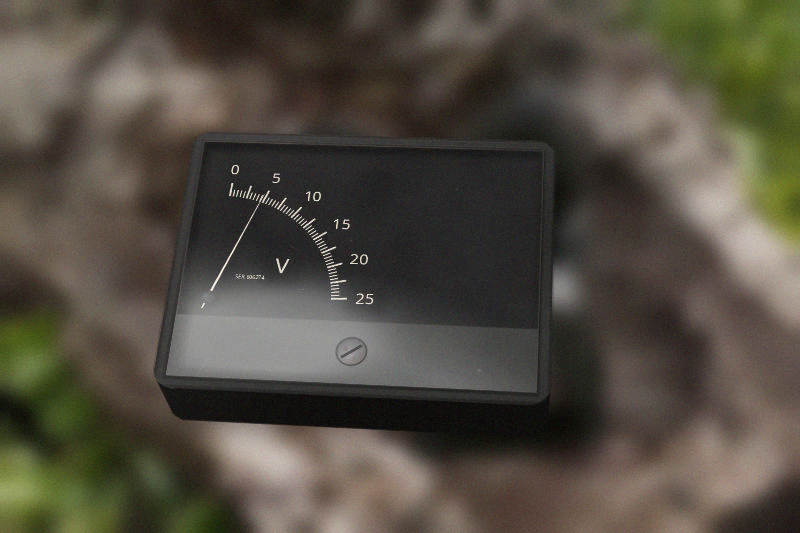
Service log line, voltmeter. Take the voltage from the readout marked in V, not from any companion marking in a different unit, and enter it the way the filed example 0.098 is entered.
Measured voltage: 5
